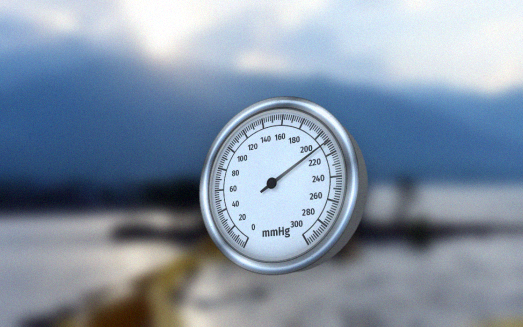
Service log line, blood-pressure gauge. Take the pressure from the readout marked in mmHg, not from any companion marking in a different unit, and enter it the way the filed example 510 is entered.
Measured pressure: 210
